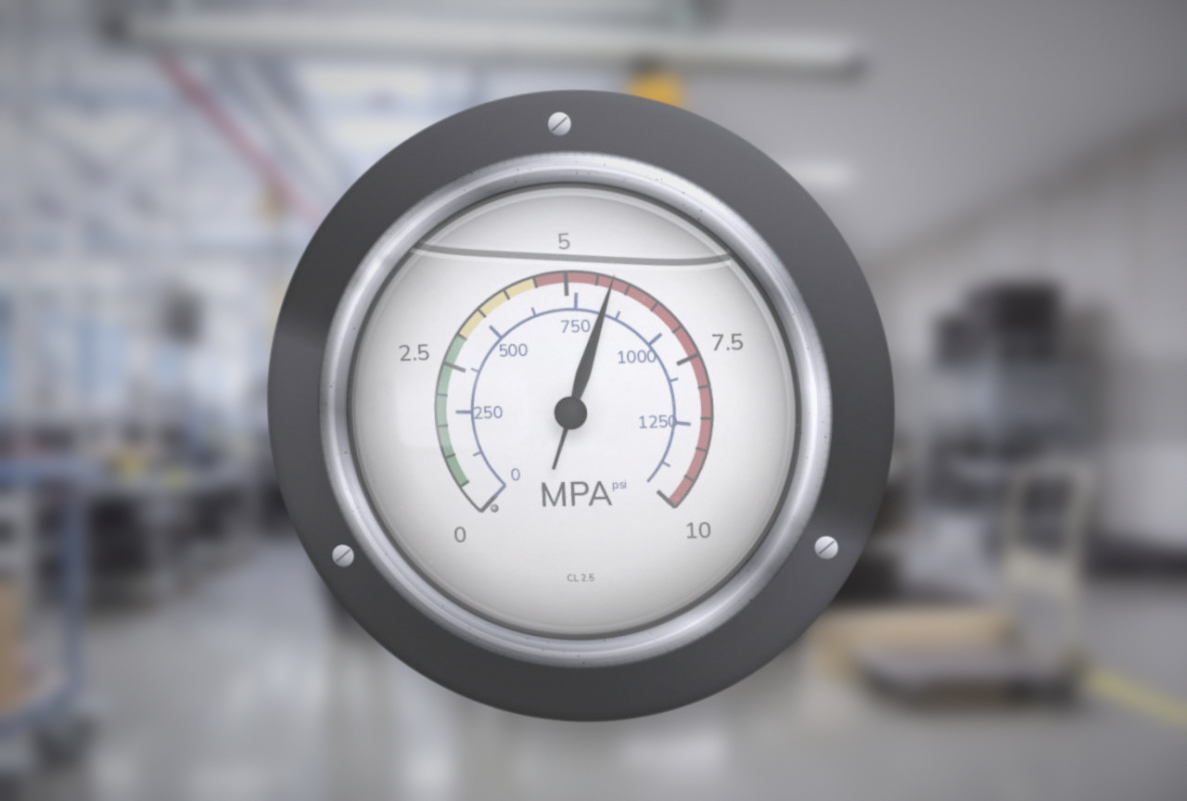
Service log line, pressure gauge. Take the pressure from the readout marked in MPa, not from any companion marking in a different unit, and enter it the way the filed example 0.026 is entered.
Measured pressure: 5.75
